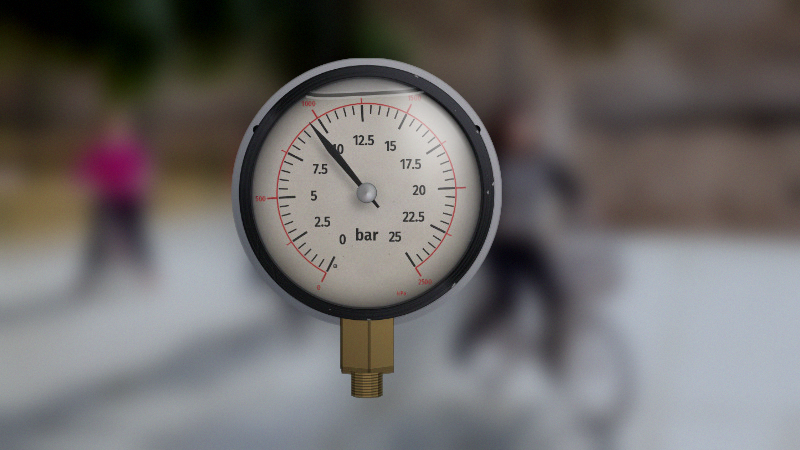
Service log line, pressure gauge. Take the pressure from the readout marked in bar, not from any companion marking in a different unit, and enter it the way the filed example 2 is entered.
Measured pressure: 9.5
